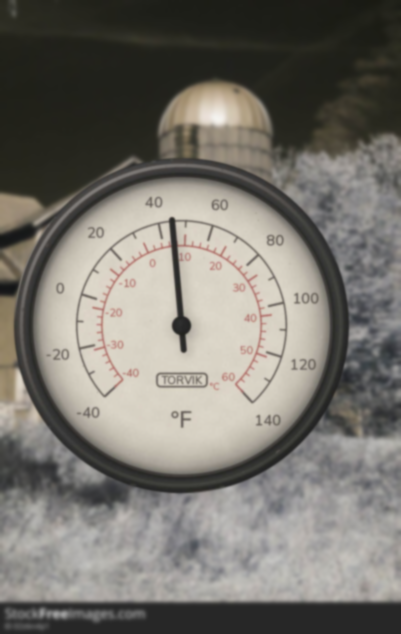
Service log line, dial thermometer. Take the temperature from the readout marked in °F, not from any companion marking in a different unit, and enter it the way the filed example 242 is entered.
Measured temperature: 45
